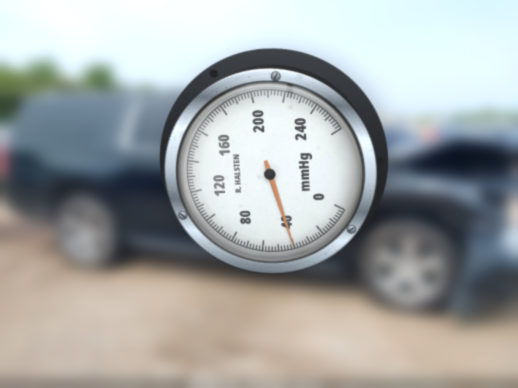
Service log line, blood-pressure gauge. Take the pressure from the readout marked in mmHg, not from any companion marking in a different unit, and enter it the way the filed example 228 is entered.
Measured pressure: 40
